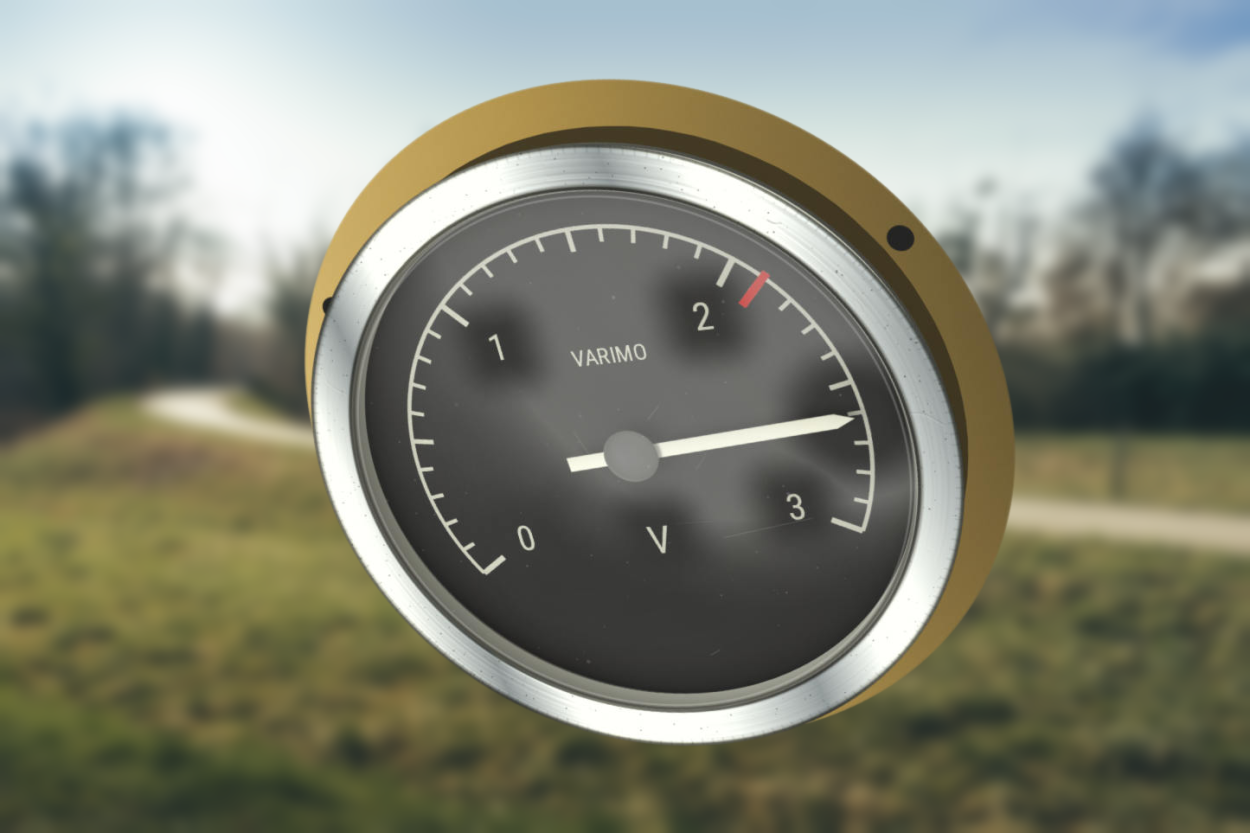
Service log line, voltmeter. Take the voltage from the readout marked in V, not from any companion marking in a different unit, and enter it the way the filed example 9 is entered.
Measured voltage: 2.6
